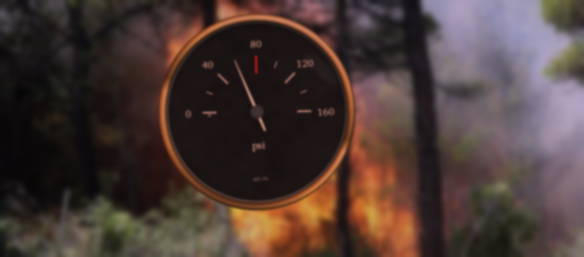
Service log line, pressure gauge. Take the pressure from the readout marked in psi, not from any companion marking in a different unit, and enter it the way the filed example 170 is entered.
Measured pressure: 60
